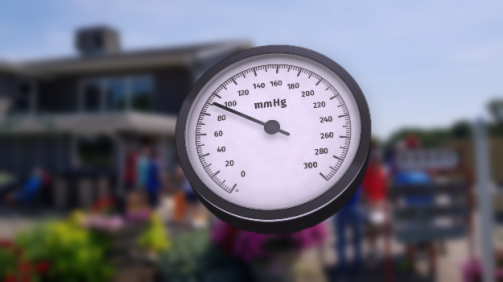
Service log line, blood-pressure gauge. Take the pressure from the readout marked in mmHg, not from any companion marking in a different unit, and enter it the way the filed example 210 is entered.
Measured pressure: 90
